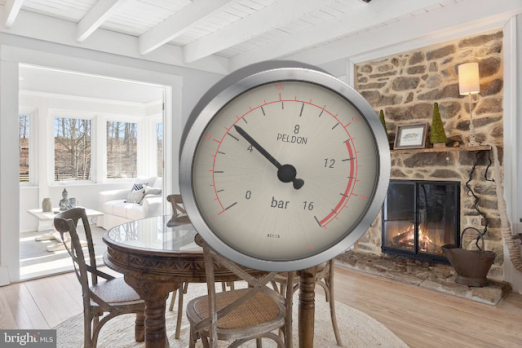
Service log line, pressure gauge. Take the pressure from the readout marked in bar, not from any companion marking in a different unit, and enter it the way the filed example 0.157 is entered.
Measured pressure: 4.5
